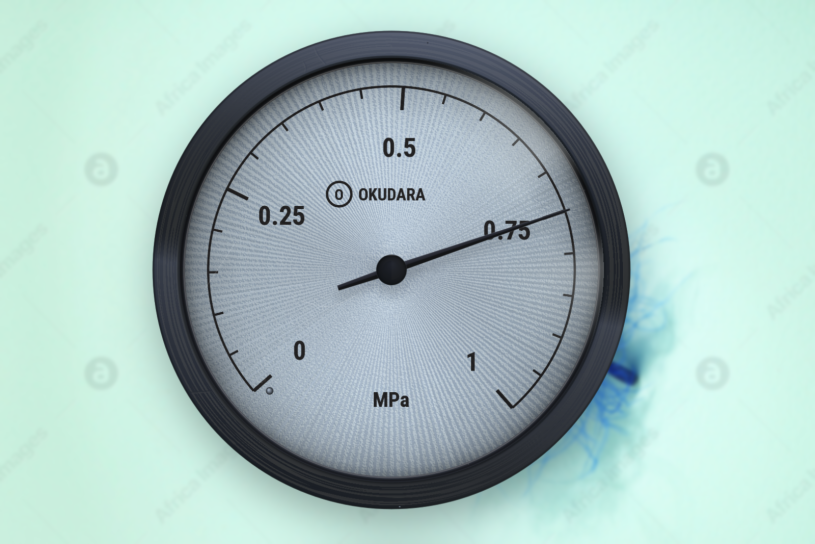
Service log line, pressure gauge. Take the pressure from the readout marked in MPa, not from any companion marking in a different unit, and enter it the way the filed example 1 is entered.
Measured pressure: 0.75
